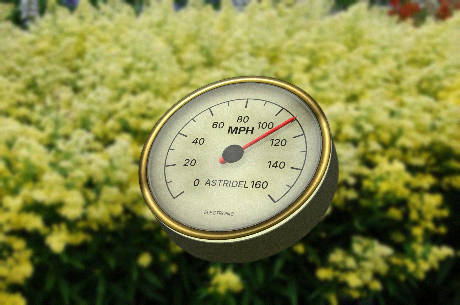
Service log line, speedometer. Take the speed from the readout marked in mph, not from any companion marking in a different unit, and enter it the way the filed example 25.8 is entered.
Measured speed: 110
